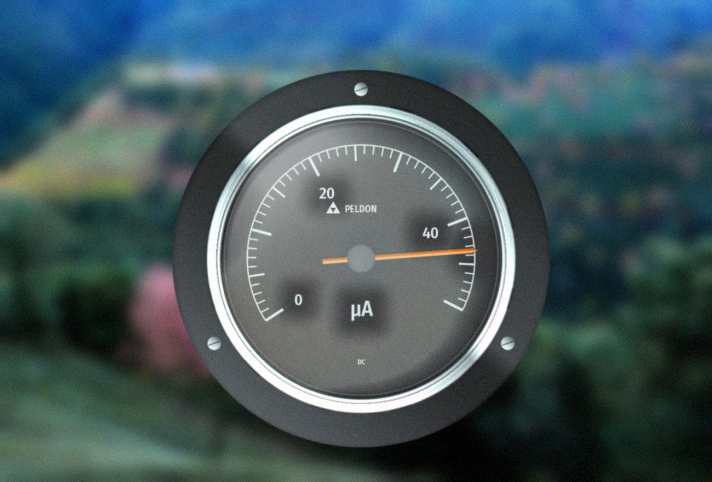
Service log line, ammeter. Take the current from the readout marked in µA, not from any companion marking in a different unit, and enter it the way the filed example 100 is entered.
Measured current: 43.5
